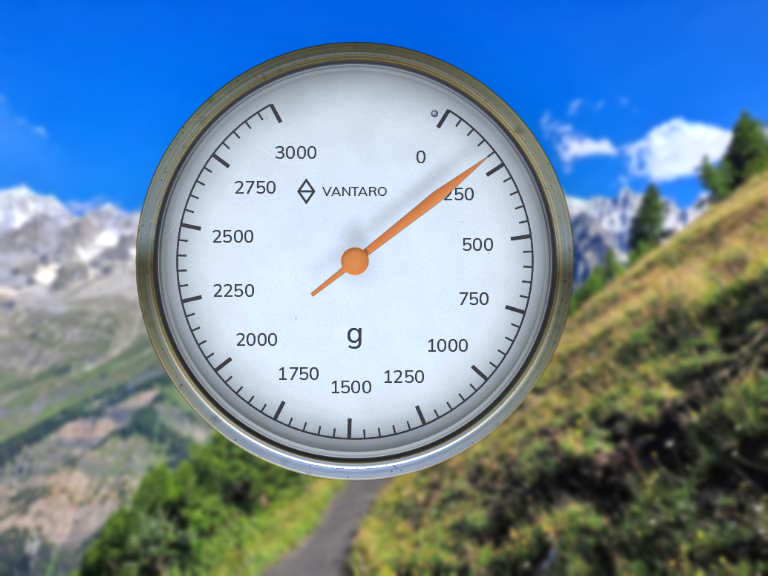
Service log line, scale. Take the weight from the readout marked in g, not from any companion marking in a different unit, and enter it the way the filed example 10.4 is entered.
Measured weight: 200
